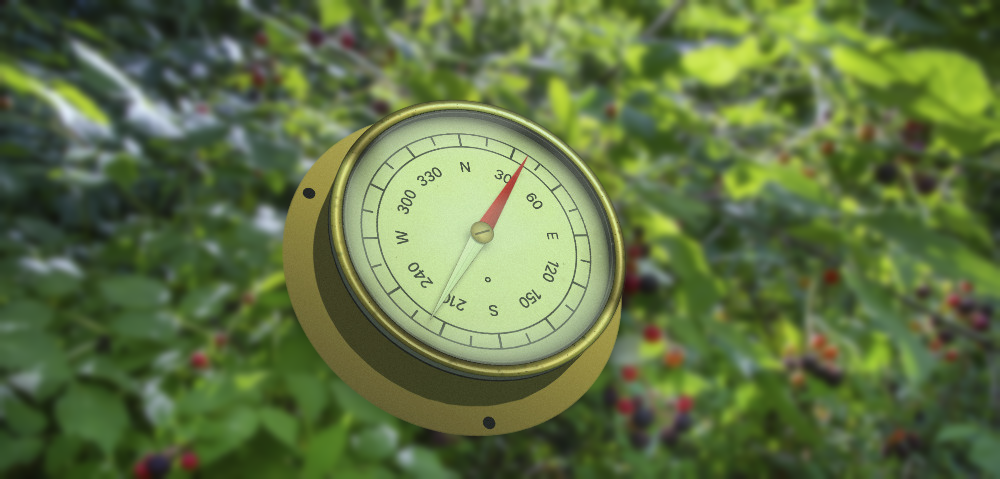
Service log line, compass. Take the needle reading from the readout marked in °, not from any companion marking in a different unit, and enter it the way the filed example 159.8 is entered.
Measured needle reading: 37.5
